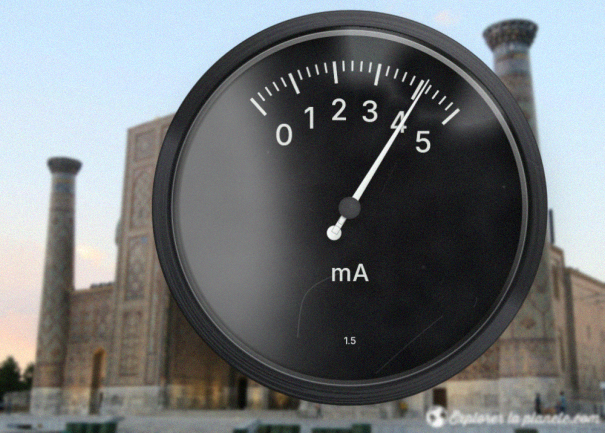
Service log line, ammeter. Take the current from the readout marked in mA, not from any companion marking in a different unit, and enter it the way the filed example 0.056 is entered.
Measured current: 4.1
